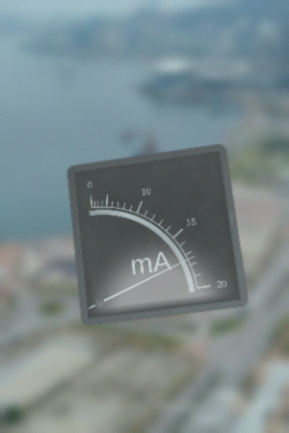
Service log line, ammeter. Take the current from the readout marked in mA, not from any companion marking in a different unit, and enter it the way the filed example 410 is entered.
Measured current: 17.5
